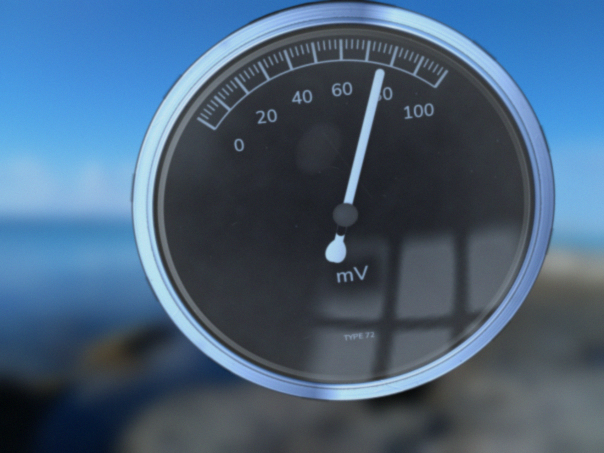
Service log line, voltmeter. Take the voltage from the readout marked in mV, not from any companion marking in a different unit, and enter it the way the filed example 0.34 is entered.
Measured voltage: 76
